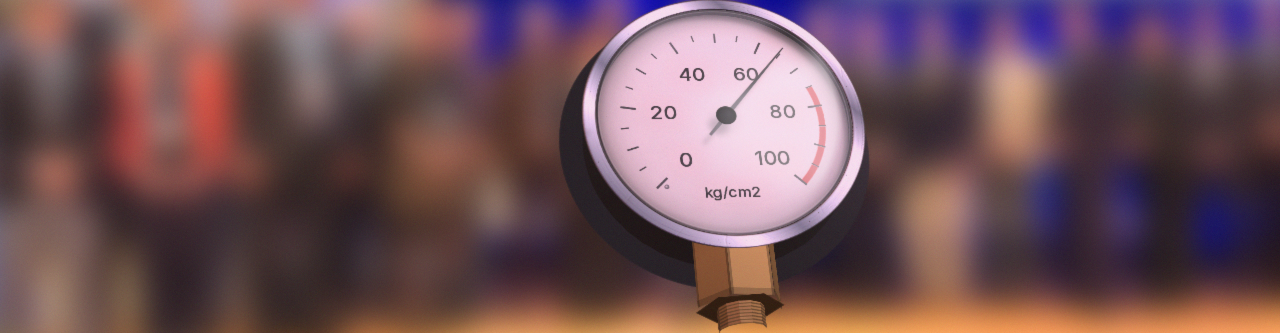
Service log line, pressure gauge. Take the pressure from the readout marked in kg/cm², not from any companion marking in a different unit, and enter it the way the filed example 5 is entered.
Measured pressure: 65
